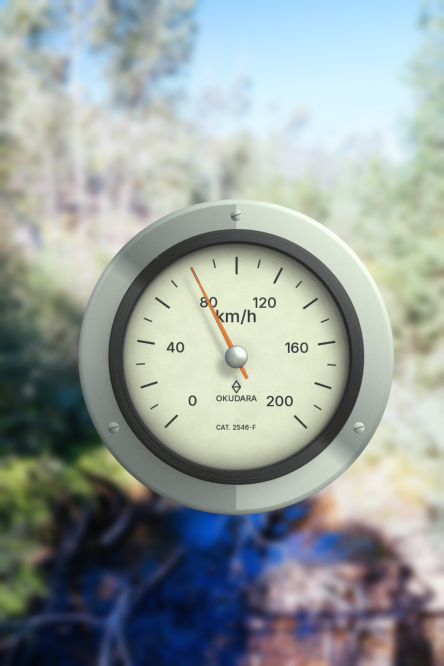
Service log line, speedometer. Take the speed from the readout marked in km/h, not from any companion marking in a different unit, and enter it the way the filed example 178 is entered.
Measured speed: 80
